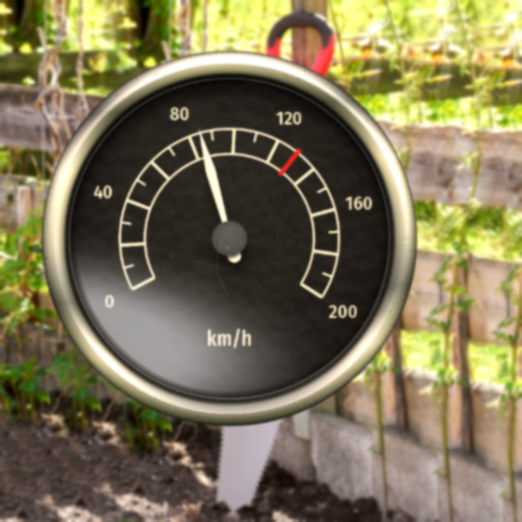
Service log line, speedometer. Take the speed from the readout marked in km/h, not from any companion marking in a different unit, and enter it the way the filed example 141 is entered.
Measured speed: 85
